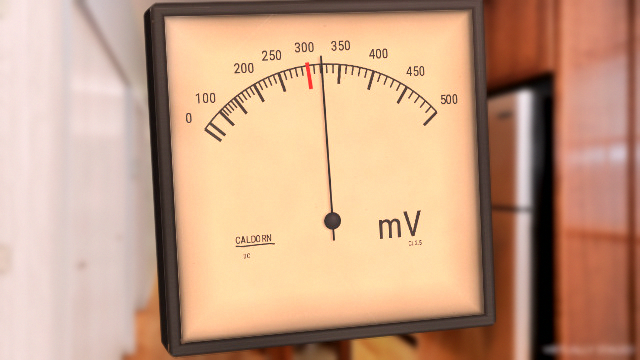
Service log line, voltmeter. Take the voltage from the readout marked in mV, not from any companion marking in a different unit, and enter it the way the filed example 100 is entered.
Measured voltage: 320
